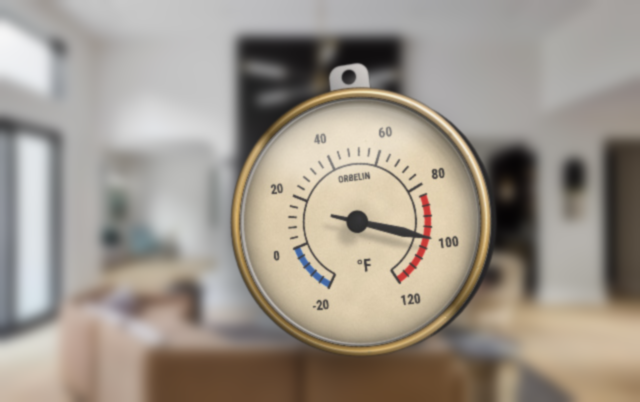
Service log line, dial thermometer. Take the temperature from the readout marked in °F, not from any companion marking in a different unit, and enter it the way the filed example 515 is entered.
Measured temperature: 100
